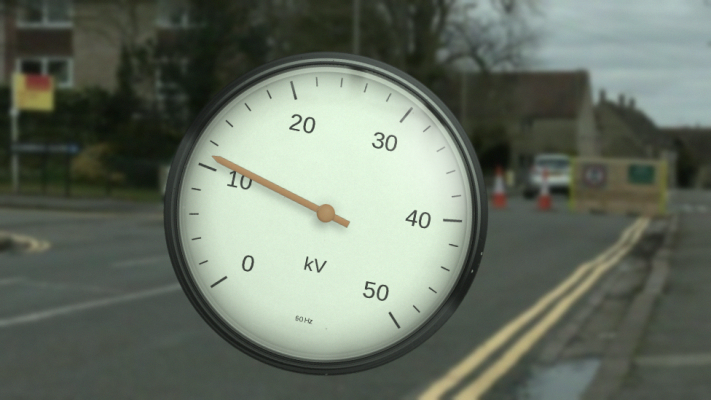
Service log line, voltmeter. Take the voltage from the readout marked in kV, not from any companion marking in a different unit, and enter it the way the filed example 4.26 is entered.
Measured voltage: 11
